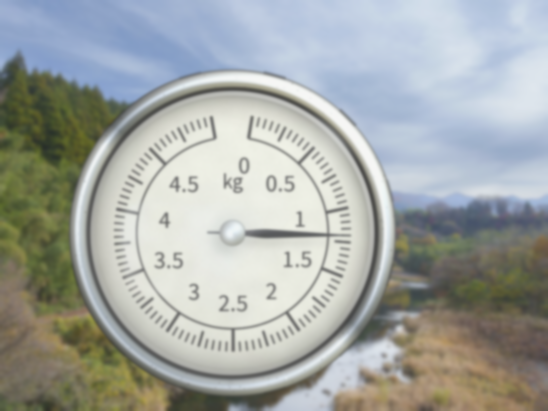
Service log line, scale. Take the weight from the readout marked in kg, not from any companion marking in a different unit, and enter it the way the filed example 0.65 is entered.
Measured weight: 1.2
